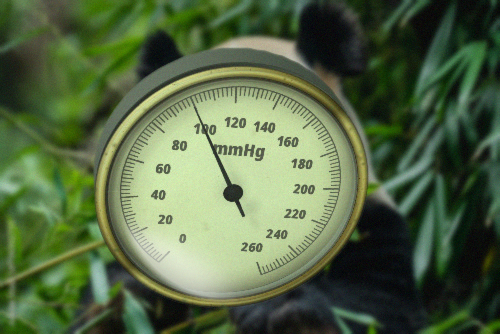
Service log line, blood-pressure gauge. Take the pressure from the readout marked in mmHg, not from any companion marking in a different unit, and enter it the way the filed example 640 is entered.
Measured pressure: 100
